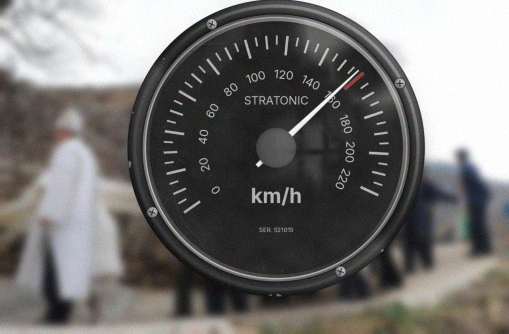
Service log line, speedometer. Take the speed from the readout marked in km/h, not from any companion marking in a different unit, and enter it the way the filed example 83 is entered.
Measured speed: 157.5
